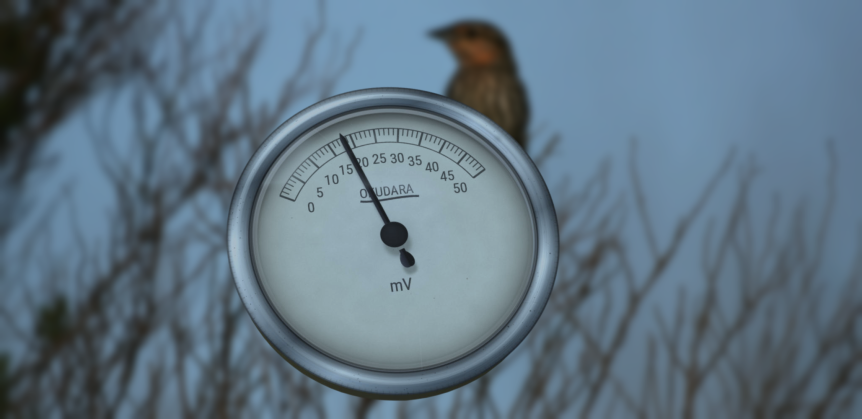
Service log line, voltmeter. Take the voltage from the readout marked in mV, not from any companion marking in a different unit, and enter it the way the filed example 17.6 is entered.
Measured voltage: 18
